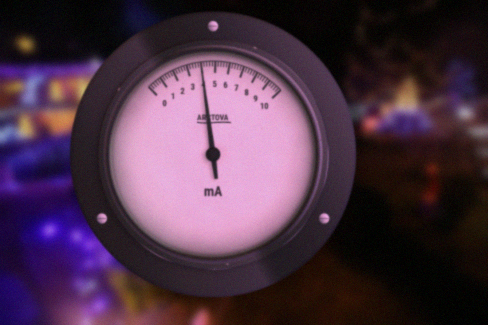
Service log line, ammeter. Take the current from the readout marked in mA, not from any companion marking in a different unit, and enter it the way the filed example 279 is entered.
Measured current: 4
